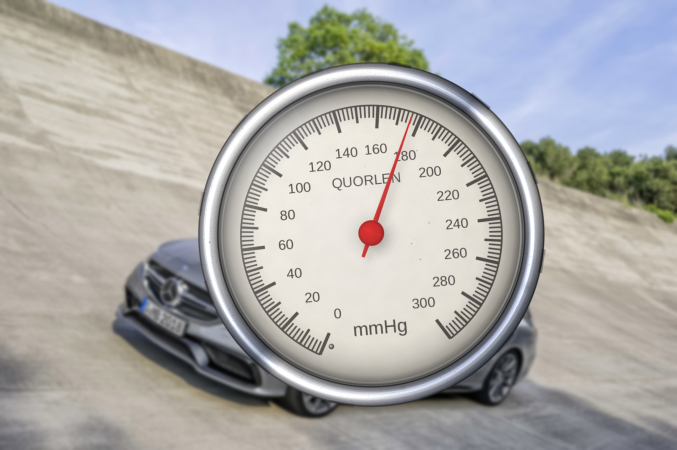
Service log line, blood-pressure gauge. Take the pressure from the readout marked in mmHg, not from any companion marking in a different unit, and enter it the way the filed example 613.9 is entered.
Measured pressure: 176
